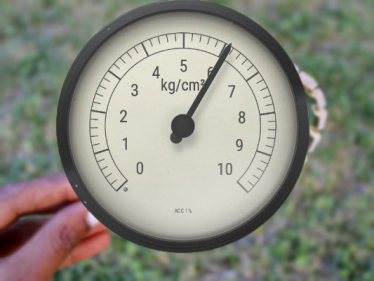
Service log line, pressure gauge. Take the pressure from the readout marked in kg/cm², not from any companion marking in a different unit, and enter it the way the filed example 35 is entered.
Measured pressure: 6.1
